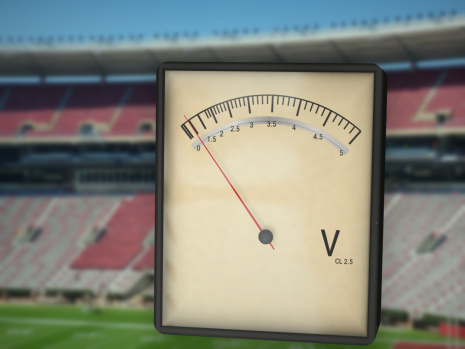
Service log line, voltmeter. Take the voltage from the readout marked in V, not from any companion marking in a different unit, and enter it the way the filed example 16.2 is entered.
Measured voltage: 1
